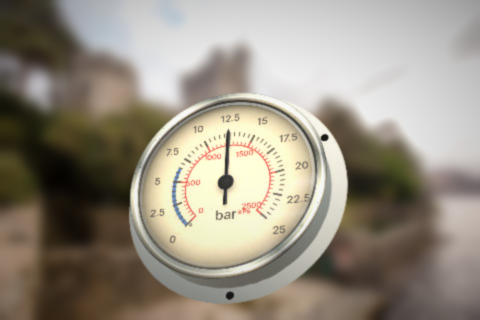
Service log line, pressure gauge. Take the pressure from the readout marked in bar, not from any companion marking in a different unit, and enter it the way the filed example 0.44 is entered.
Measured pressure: 12.5
